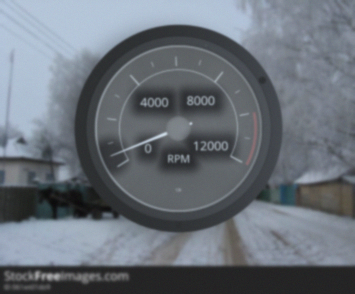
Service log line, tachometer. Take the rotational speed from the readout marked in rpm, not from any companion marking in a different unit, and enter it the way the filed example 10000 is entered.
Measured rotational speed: 500
